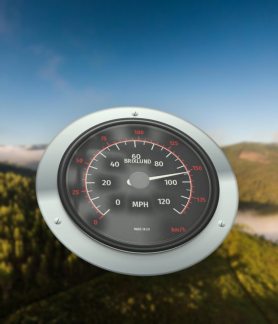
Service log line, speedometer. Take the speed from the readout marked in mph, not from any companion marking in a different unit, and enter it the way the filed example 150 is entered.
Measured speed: 95
